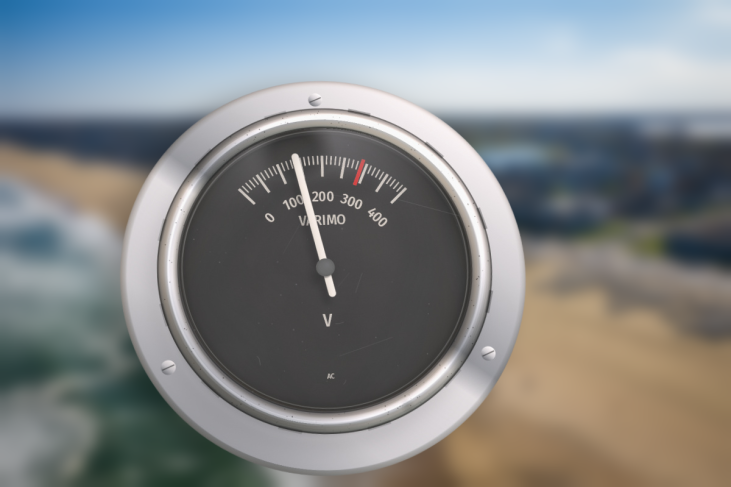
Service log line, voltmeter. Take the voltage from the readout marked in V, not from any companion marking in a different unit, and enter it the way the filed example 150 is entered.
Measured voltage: 140
